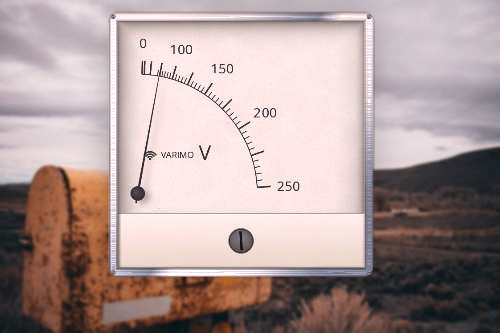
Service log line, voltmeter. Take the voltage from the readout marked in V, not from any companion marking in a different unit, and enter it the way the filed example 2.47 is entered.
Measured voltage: 75
